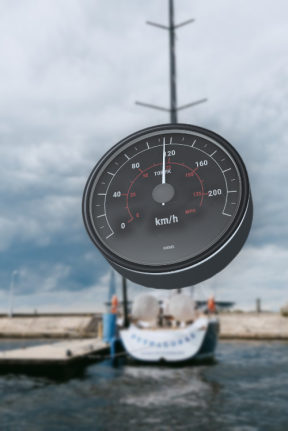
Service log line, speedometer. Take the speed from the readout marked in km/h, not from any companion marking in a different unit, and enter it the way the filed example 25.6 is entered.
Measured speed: 115
